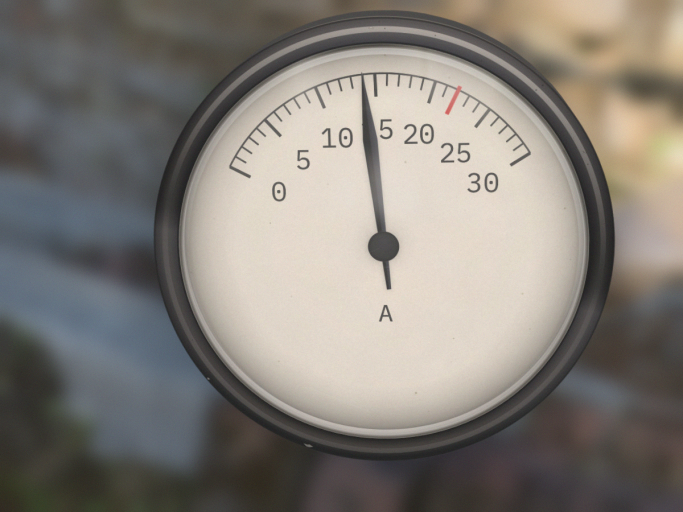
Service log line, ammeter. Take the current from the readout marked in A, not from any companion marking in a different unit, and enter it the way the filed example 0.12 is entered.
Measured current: 14
